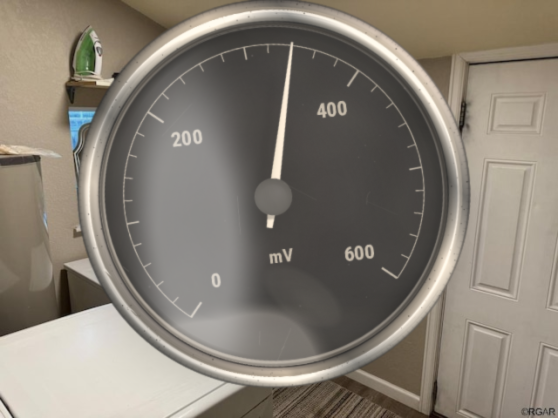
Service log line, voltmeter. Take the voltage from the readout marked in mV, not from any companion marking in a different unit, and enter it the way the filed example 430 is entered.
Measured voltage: 340
